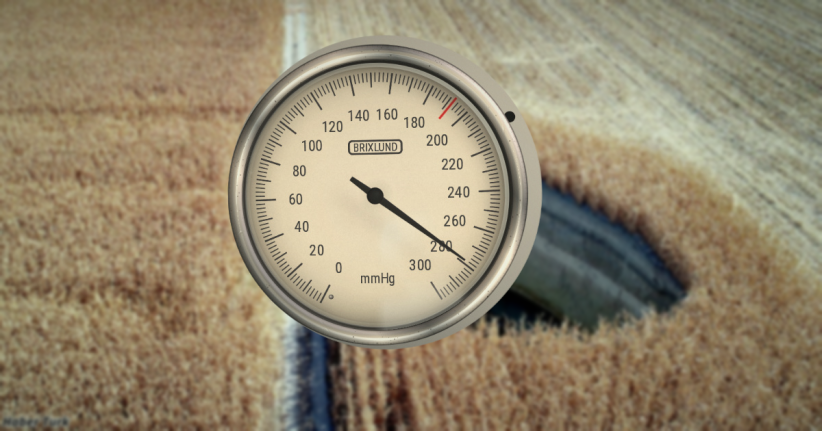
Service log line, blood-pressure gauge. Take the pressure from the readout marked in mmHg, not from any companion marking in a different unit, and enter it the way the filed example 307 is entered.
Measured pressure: 278
